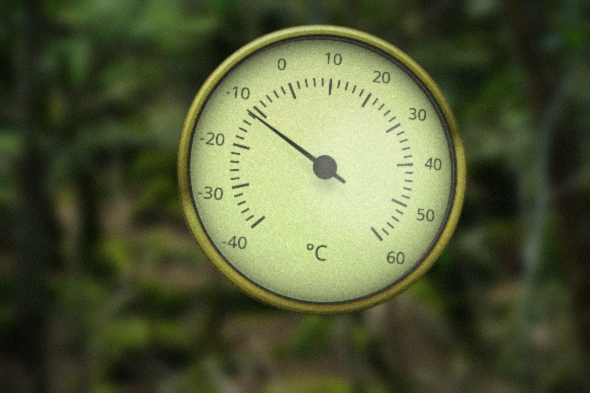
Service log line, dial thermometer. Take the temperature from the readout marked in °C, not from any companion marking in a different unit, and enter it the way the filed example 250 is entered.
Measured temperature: -12
